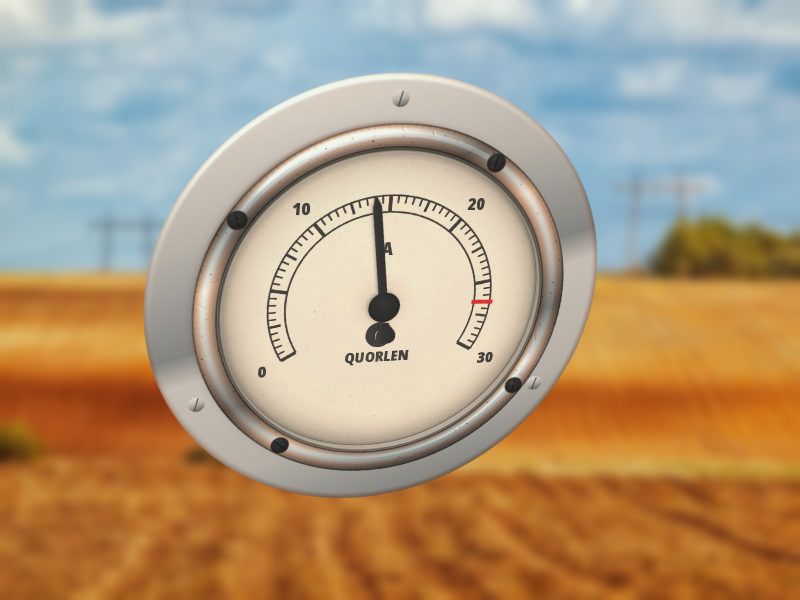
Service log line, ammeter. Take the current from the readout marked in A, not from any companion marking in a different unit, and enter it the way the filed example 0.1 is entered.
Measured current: 14
